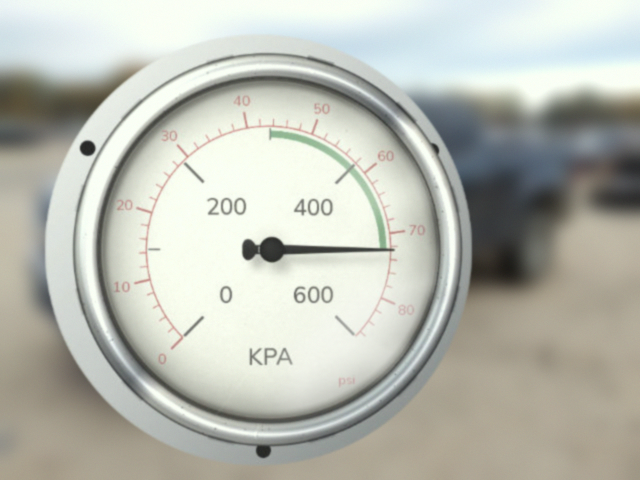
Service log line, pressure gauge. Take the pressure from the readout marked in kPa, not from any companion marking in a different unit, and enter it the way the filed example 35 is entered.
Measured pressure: 500
